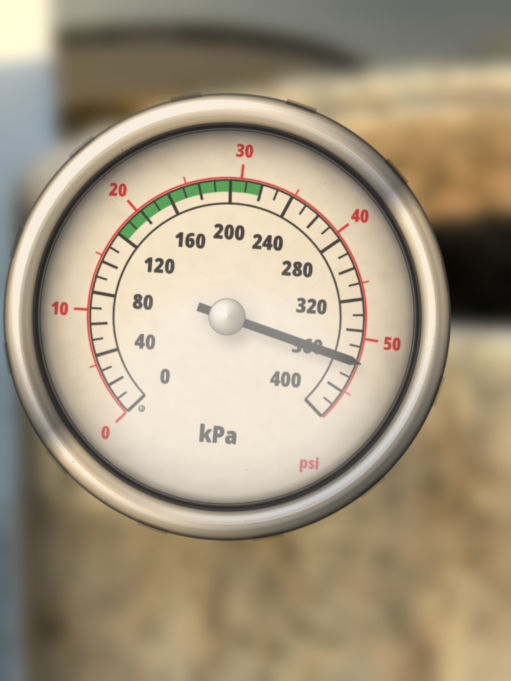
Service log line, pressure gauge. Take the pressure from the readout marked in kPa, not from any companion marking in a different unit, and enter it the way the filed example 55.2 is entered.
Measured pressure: 360
